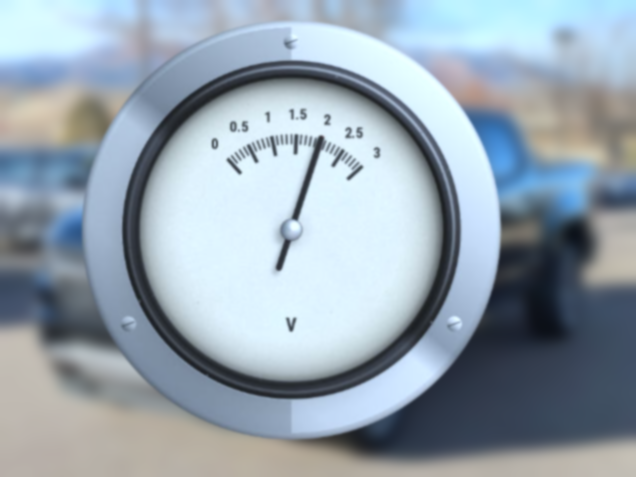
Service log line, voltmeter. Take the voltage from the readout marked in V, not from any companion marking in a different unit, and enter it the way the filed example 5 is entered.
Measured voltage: 2
